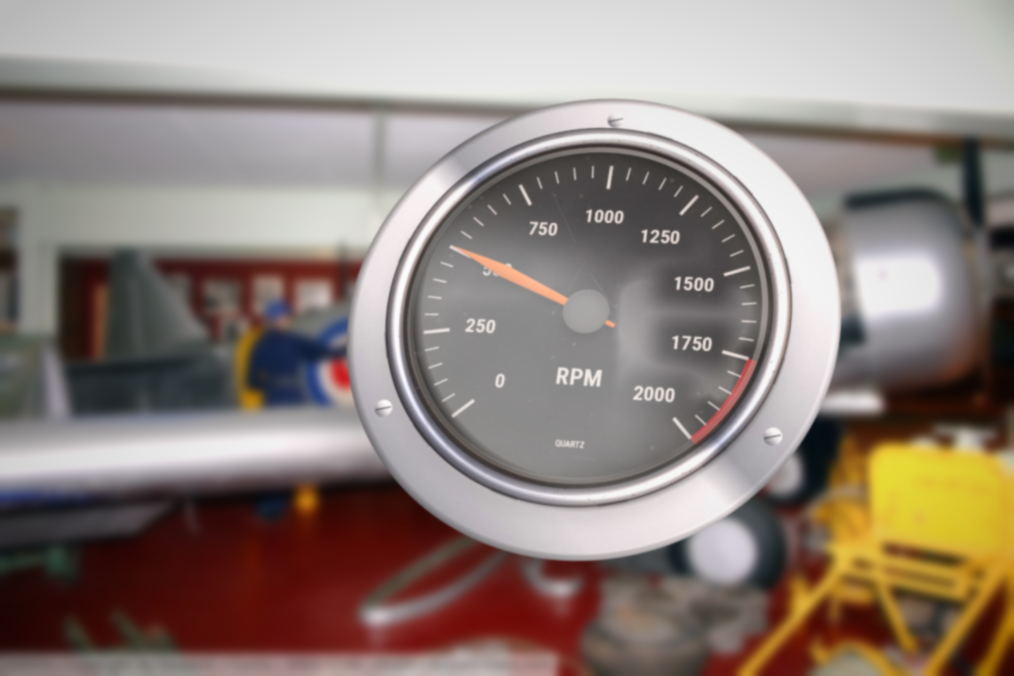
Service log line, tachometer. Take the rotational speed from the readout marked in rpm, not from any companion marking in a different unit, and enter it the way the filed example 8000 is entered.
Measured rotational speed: 500
